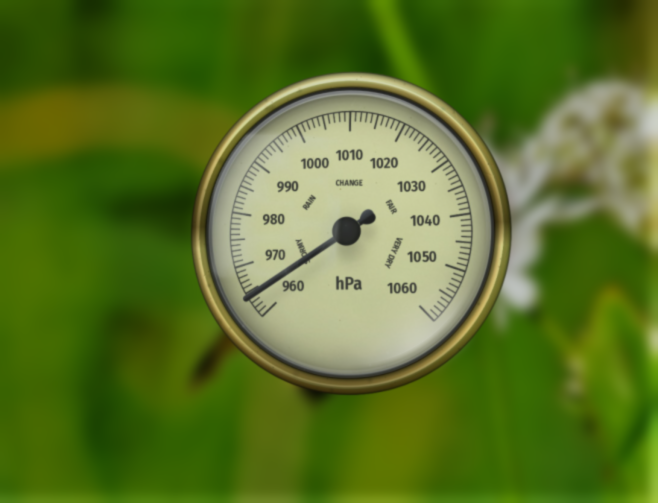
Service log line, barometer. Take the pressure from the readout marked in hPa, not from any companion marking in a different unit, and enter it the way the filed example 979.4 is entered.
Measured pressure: 964
